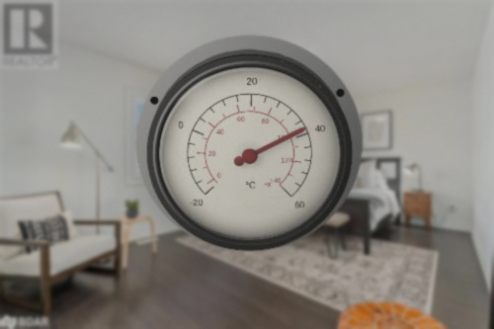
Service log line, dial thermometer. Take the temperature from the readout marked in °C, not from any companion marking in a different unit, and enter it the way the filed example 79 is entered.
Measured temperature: 38
